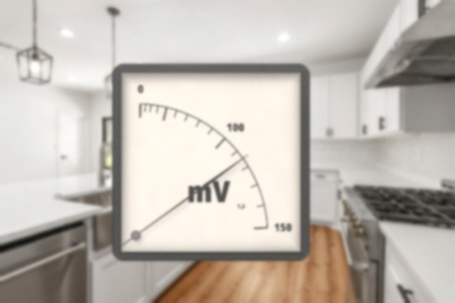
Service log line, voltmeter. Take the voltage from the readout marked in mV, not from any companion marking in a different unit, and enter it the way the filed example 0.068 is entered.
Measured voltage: 115
